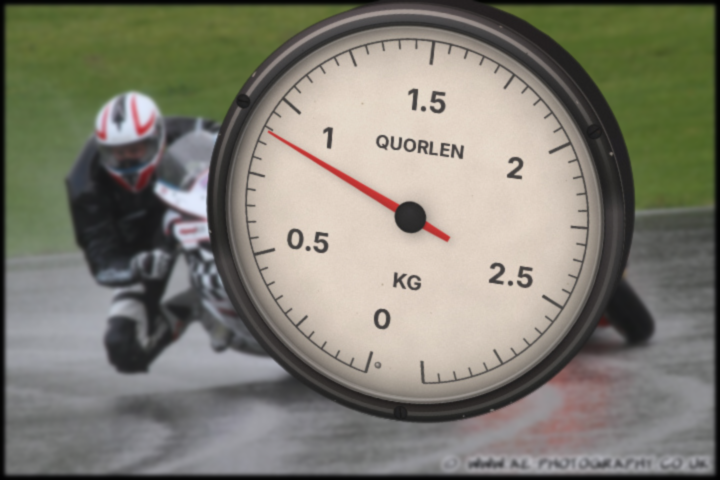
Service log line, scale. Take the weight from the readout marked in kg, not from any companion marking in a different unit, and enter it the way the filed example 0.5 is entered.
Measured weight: 0.9
